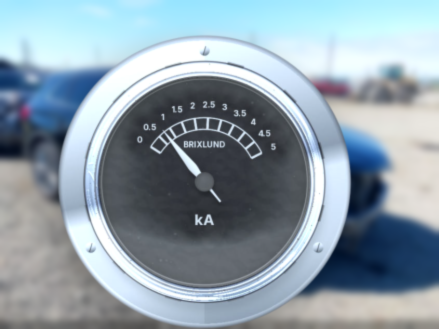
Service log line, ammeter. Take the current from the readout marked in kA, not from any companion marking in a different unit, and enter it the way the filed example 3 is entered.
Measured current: 0.75
